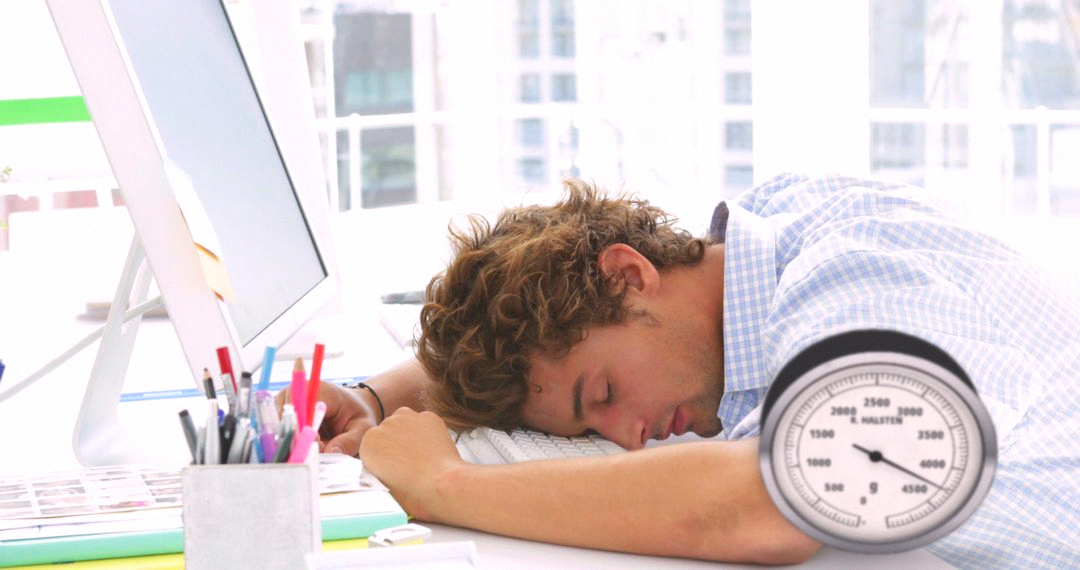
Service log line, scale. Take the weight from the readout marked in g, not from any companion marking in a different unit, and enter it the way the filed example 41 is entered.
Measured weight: 4250
